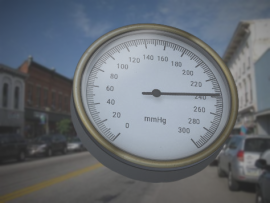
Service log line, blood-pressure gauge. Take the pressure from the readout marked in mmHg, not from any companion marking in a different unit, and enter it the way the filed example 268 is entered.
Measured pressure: 240
